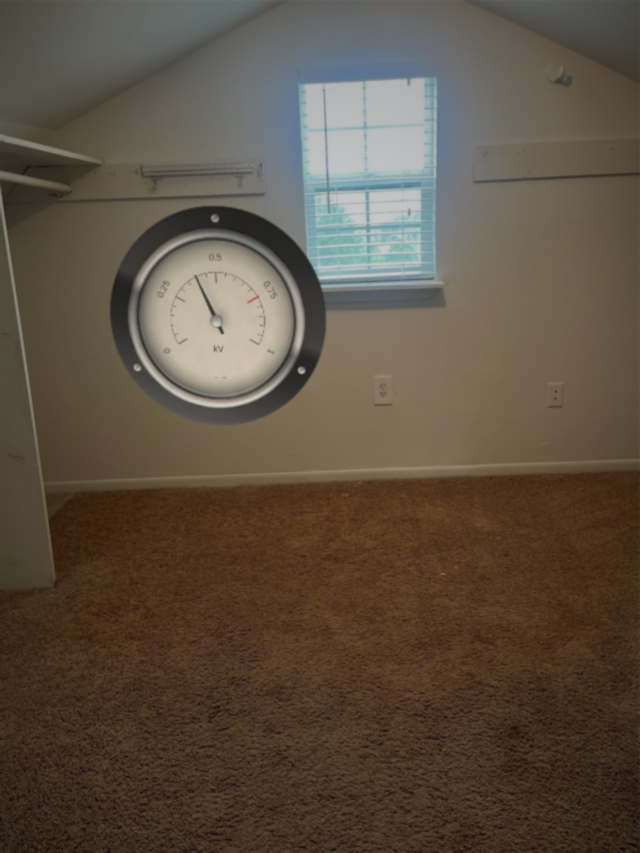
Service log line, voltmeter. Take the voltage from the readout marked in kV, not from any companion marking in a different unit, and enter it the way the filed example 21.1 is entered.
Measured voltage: 0.4
